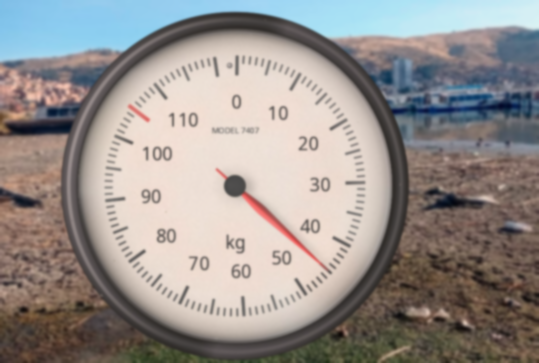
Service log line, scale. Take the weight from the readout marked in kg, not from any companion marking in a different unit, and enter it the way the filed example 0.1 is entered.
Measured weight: 45
